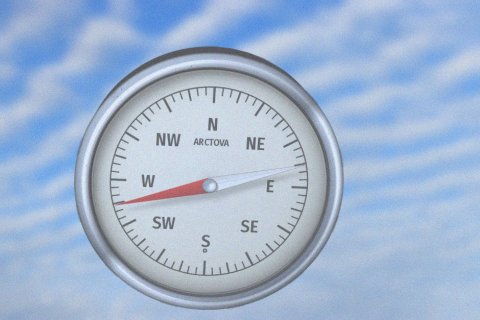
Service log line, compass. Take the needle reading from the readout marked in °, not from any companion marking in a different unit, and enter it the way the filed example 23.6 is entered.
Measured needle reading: 255
